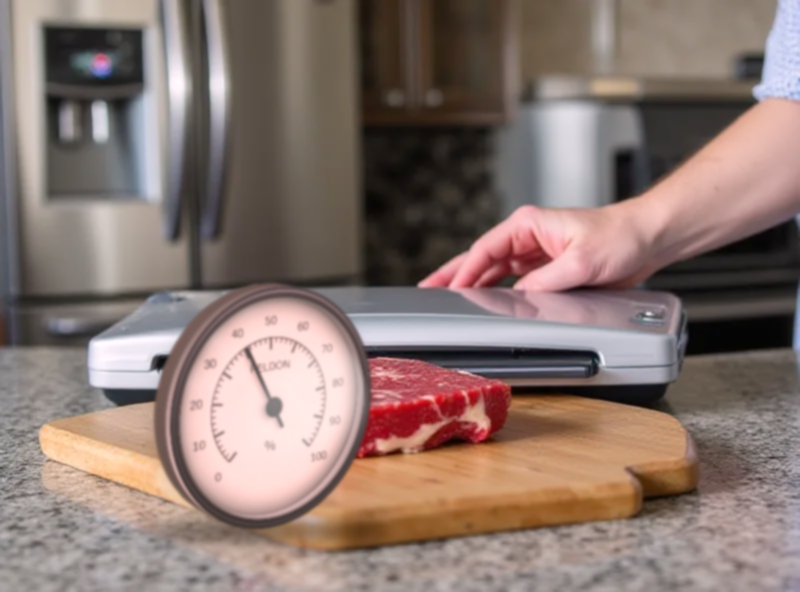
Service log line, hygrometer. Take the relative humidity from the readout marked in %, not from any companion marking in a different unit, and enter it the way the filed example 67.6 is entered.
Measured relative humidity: 40
